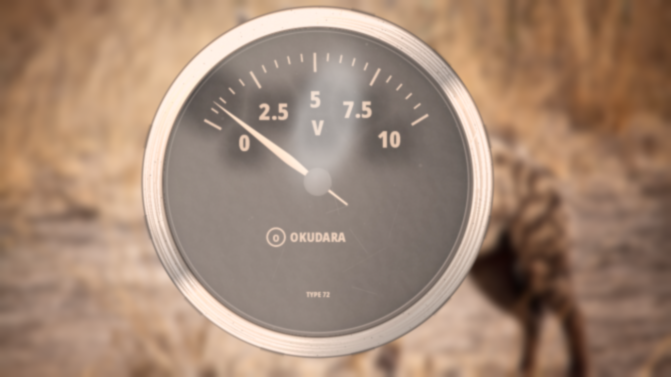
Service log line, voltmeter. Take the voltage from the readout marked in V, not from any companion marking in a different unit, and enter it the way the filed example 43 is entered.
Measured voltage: 0.75
